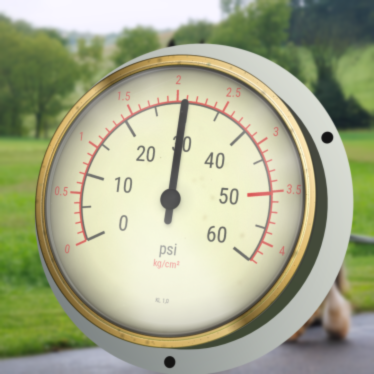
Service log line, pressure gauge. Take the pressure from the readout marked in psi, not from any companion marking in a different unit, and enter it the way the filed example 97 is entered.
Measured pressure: 30
